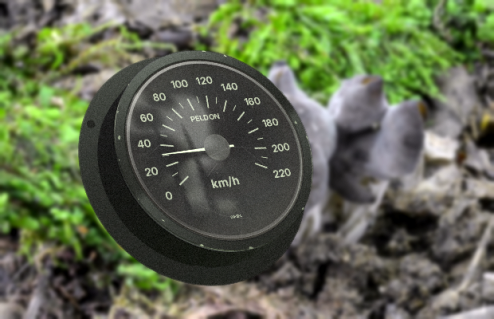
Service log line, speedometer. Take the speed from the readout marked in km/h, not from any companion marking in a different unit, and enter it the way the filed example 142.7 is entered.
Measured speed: 30
